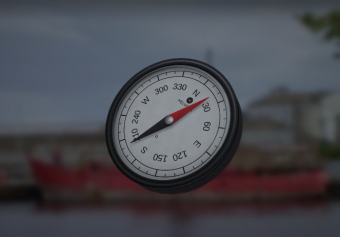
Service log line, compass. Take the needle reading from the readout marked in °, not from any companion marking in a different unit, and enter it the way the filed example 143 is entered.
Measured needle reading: 20
